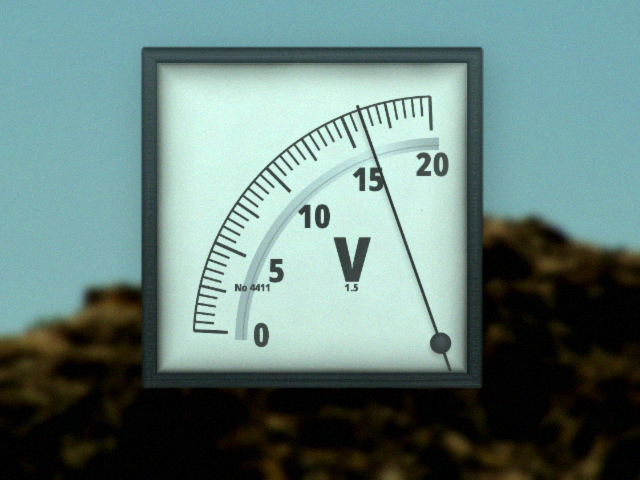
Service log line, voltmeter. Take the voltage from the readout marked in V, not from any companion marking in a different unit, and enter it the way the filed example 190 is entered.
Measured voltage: 16
